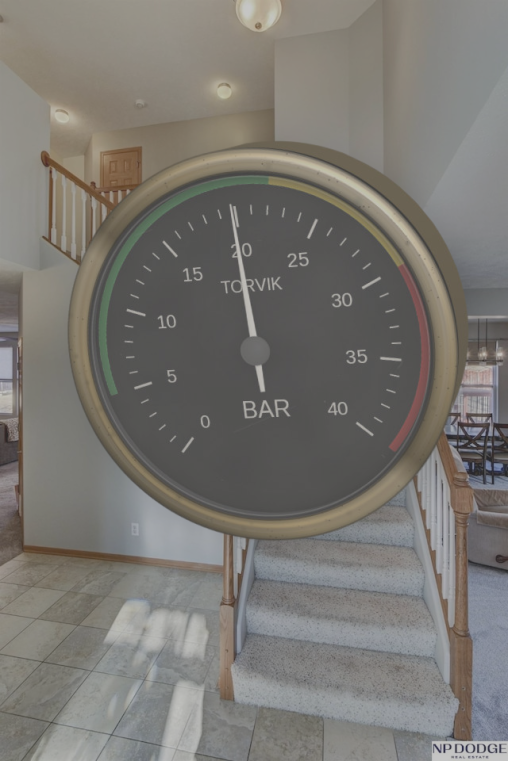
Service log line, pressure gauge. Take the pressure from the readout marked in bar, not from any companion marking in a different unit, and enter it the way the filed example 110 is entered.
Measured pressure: 20
